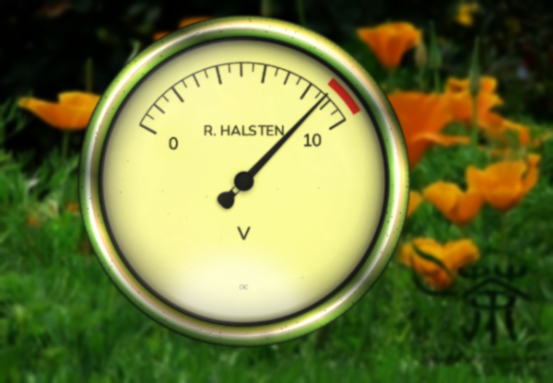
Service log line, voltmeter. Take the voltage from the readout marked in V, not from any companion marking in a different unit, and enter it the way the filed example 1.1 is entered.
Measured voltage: 8.75
